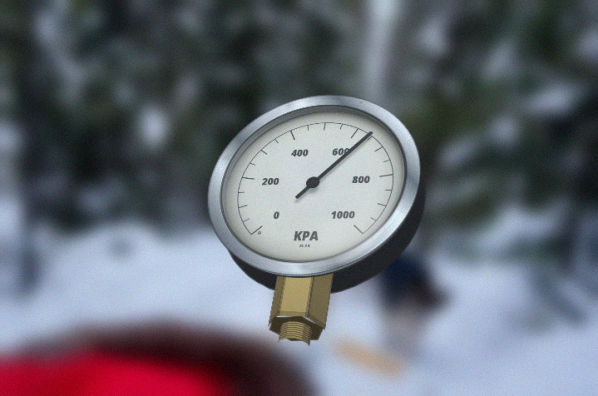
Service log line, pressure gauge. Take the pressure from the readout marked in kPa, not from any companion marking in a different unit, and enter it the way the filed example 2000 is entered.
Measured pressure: 650
